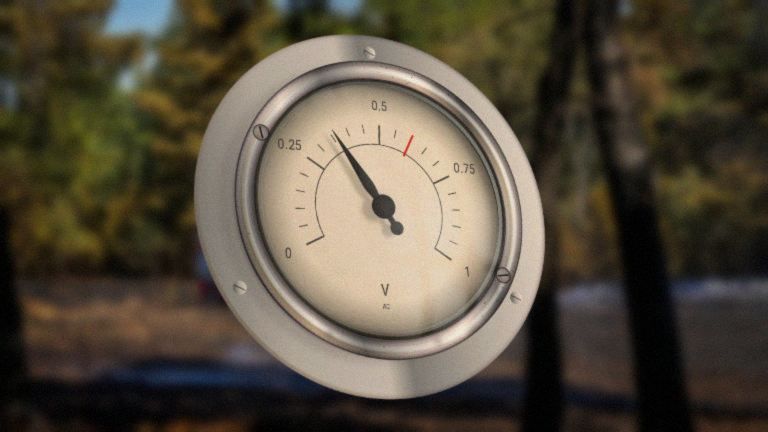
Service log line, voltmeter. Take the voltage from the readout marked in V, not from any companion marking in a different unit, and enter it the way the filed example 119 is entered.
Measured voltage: 0.35
